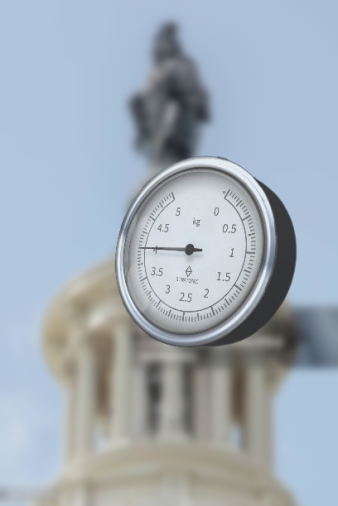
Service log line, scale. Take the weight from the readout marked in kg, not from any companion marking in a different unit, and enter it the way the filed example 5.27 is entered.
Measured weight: 4
